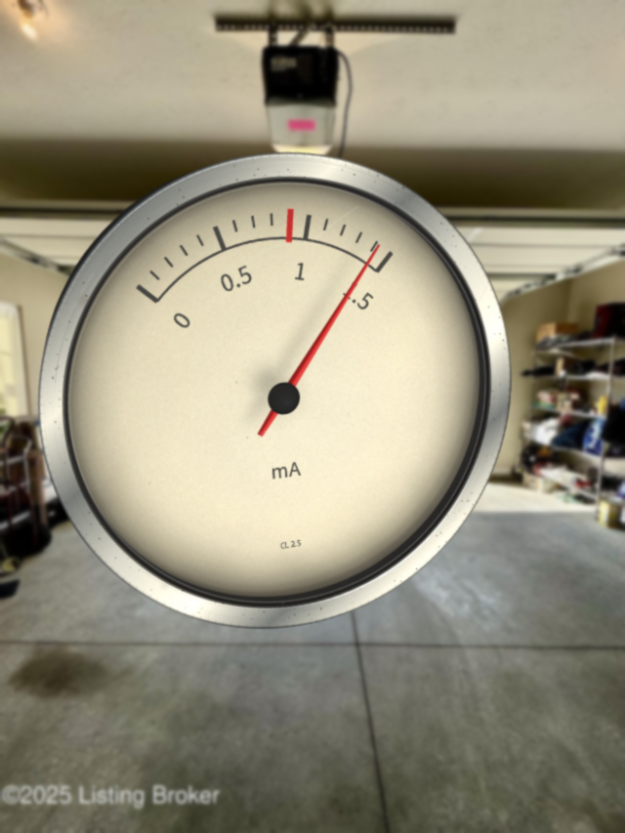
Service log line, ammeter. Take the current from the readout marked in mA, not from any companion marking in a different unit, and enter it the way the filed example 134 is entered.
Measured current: 1.4
